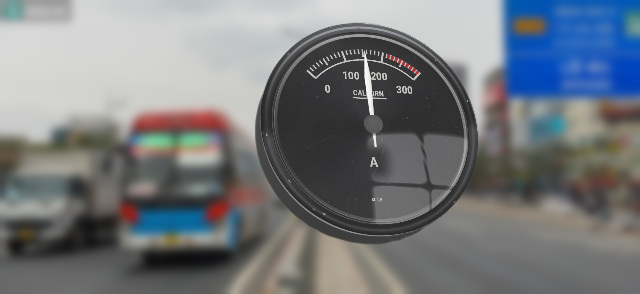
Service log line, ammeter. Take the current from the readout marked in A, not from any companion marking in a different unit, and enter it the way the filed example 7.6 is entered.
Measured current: 150
